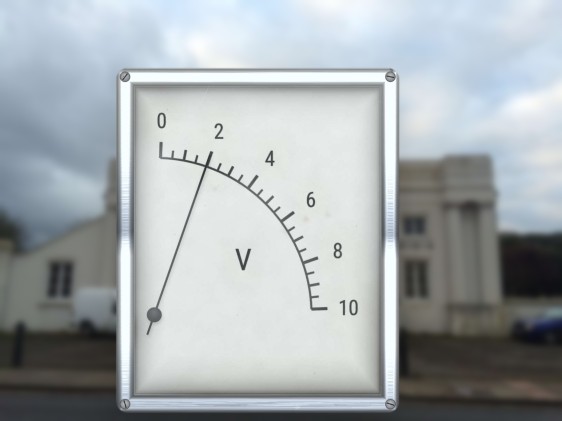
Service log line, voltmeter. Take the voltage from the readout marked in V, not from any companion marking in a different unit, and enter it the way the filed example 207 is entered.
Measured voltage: 2
